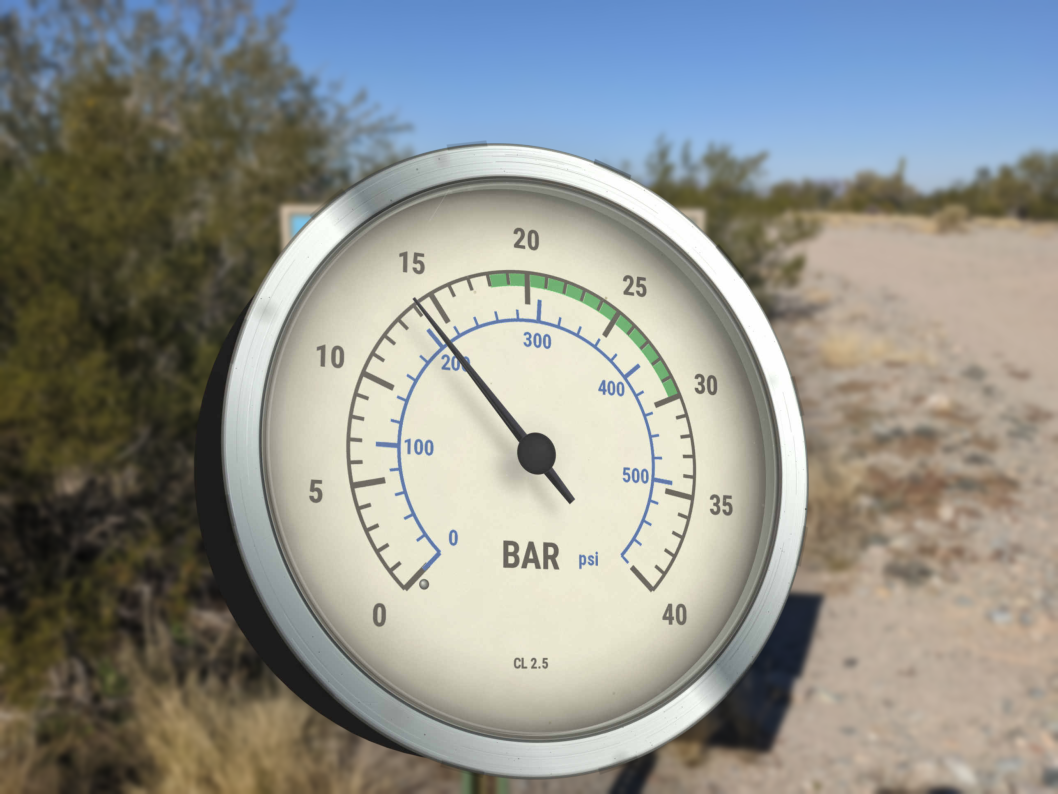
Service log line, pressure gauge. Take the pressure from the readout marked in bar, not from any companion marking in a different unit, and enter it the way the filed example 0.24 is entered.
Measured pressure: 14
